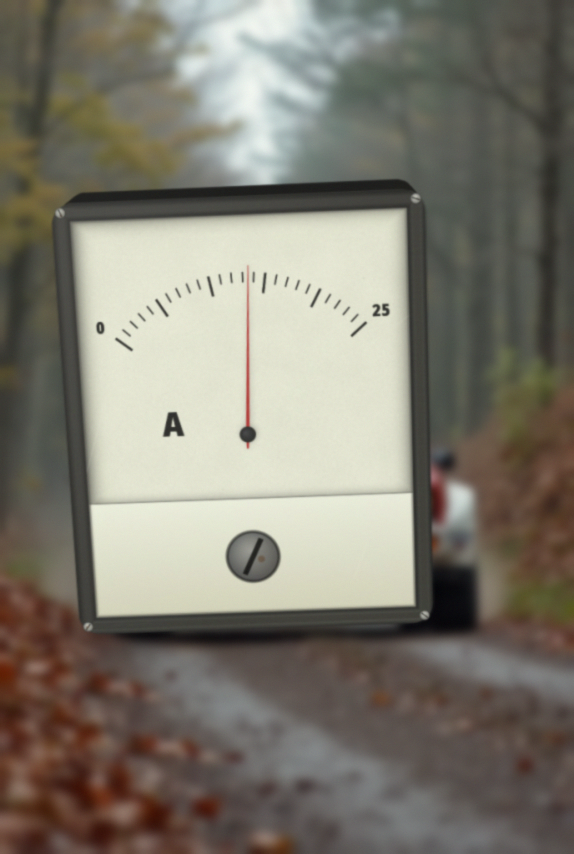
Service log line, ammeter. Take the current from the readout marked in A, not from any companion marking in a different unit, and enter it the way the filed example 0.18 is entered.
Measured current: 13.5
